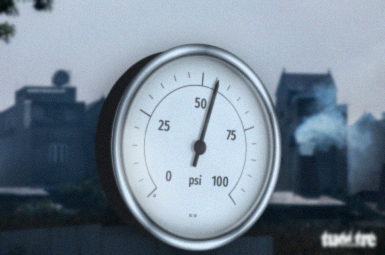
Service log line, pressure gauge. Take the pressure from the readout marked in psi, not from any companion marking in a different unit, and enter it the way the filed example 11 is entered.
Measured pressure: 55
